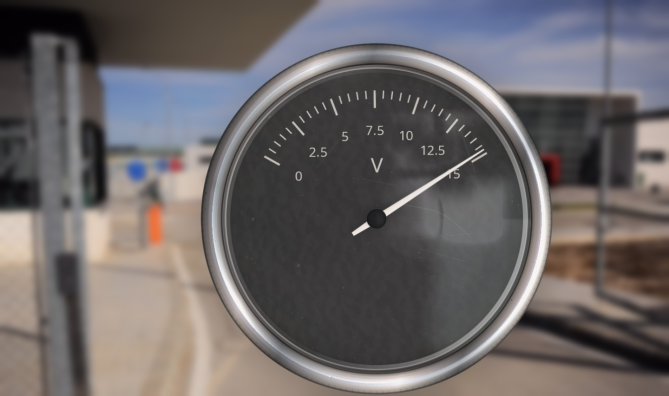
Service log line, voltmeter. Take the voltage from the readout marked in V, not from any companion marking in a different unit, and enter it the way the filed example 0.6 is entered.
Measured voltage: 14.75
